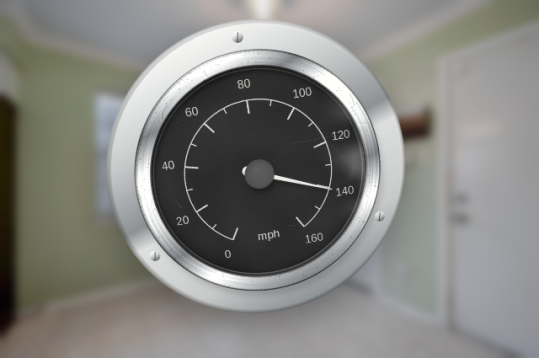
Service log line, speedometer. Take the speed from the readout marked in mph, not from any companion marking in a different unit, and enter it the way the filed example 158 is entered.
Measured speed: 140
